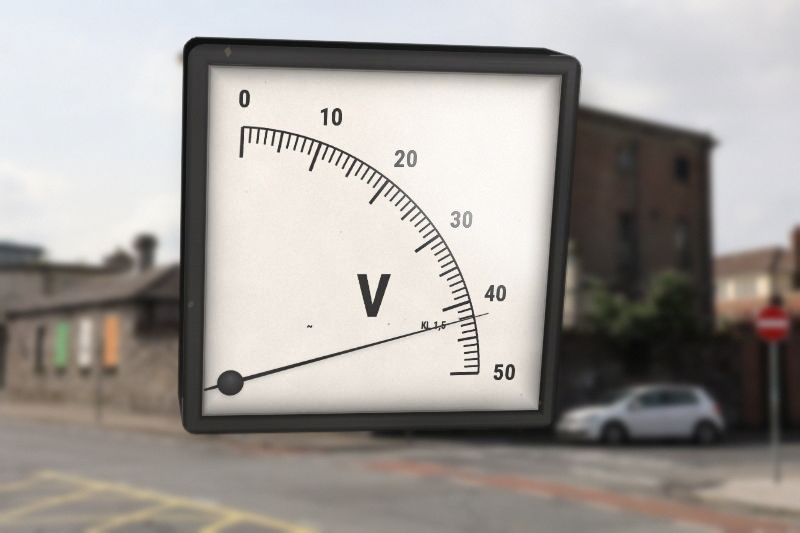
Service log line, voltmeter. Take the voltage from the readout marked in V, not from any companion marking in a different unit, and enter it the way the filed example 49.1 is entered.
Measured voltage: 42
